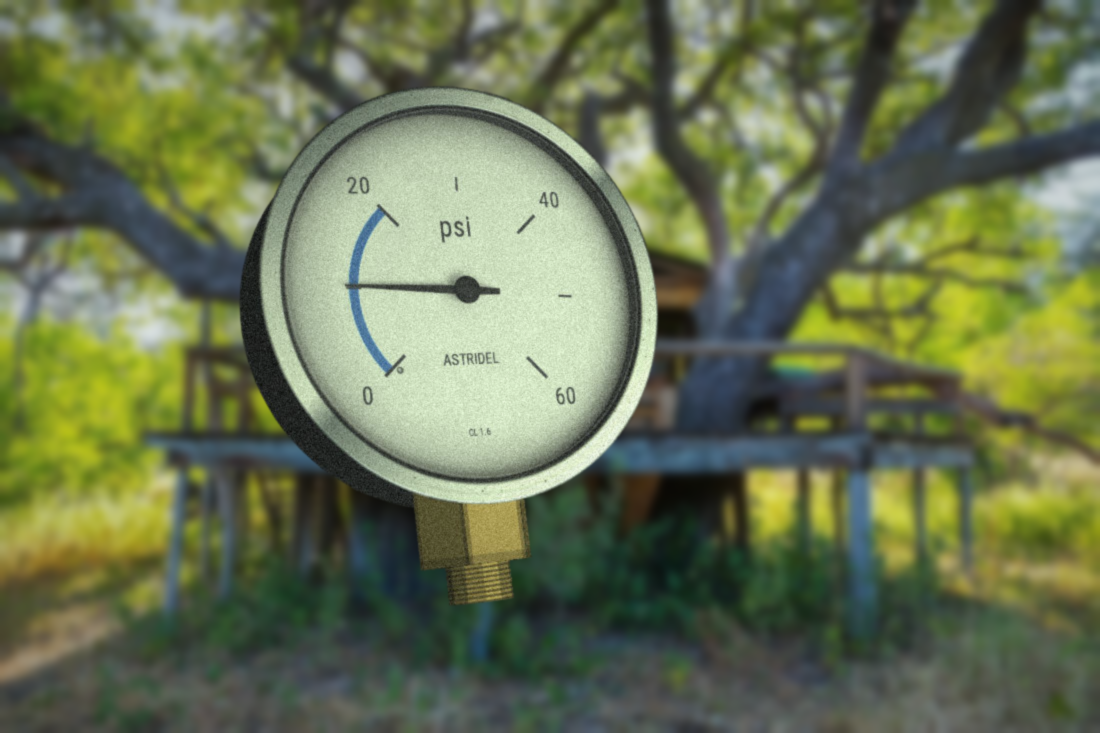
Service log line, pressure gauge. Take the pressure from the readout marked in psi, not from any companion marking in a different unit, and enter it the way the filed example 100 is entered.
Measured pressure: 10
